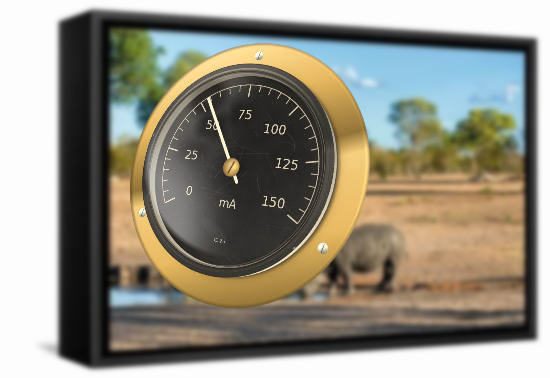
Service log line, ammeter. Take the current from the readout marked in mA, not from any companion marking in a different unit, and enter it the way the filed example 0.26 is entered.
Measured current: 55
